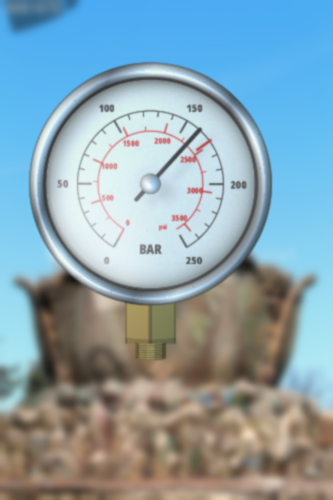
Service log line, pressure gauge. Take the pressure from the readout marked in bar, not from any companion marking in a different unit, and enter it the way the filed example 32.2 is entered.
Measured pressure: 160
